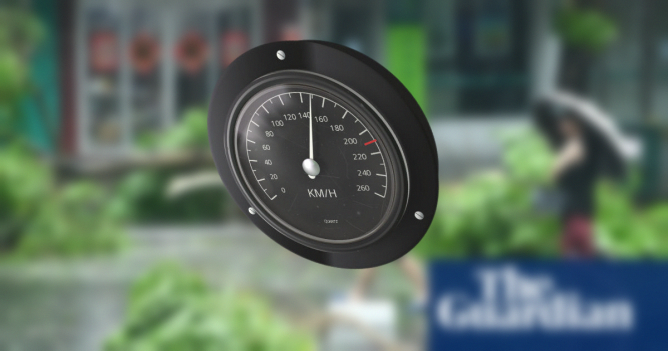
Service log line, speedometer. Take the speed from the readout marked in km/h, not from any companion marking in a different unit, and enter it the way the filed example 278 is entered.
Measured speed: 150
